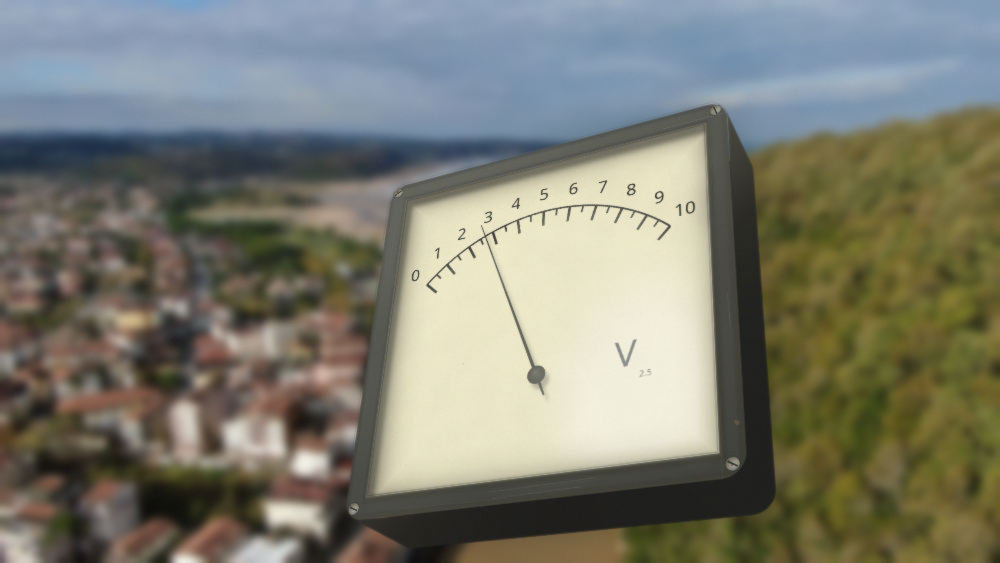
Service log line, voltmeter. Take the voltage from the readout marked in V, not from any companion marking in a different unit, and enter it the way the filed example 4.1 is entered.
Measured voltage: 2.75
